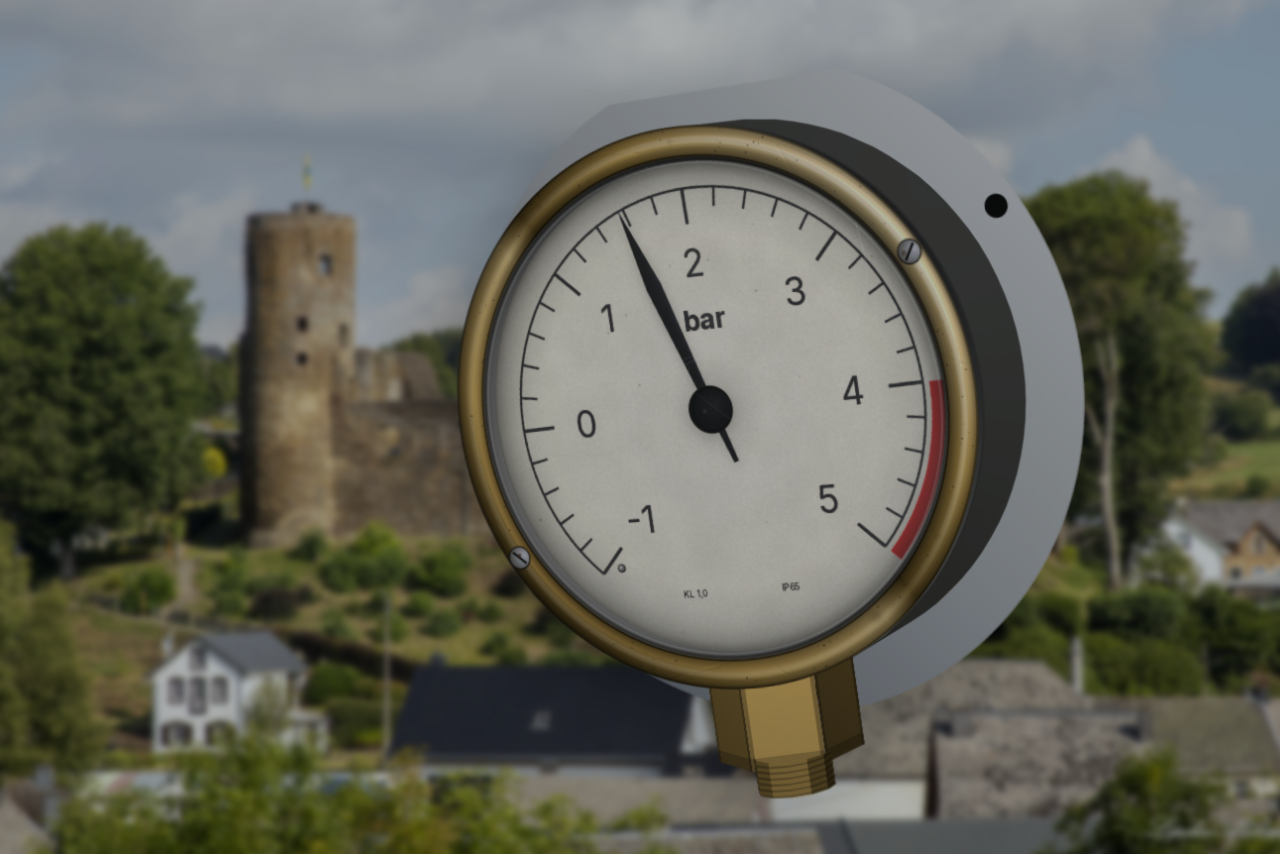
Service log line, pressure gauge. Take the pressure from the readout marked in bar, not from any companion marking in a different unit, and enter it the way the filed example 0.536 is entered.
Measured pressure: 1.6
